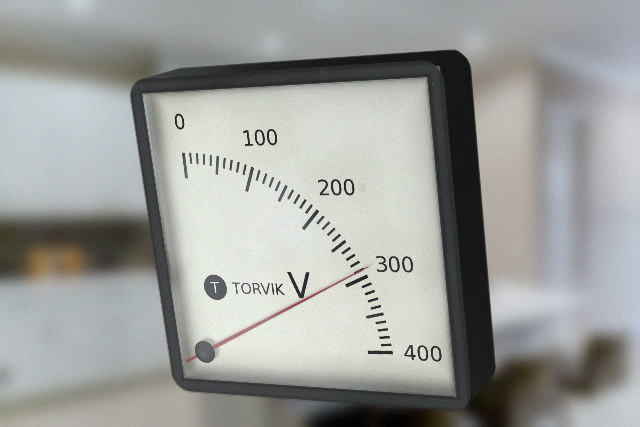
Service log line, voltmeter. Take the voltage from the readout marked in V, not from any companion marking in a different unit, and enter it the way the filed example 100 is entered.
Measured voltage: 290
